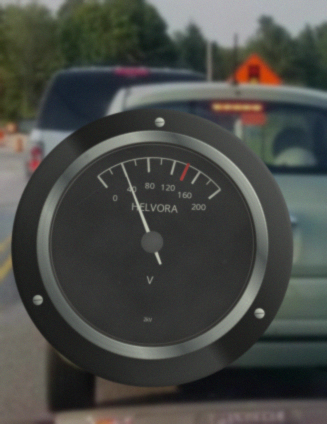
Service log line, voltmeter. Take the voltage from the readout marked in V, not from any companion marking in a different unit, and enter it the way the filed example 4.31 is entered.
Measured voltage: 40
